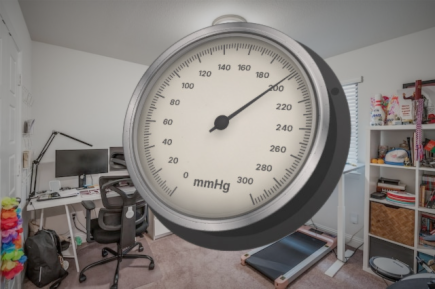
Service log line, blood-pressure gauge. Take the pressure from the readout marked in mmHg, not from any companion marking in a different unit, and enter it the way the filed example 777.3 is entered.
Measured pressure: 200
